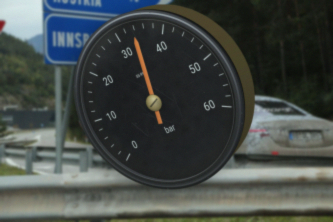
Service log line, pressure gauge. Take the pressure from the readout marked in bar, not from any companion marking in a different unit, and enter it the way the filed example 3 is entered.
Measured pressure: 34
